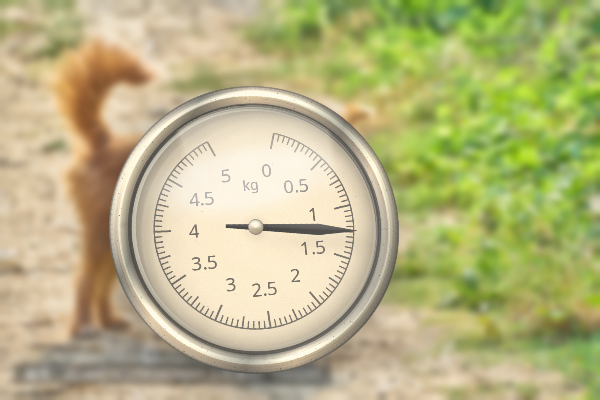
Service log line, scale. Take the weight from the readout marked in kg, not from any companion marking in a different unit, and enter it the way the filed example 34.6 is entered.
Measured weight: 1.25
